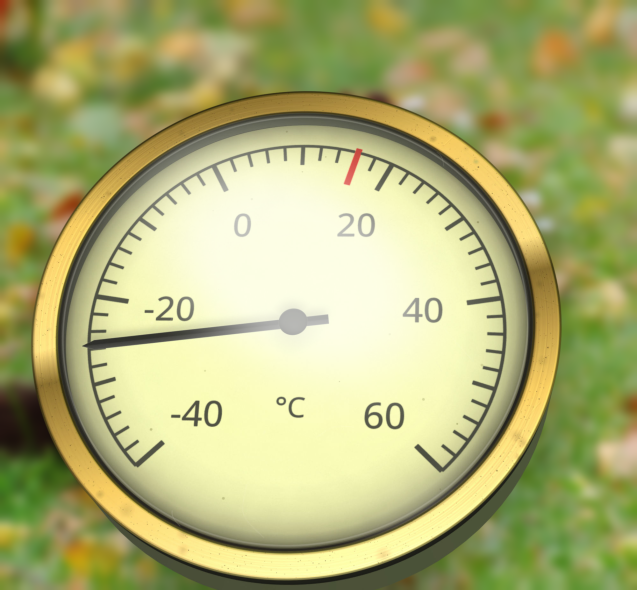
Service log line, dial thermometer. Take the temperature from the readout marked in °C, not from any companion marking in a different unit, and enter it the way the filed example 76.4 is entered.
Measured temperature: -26
